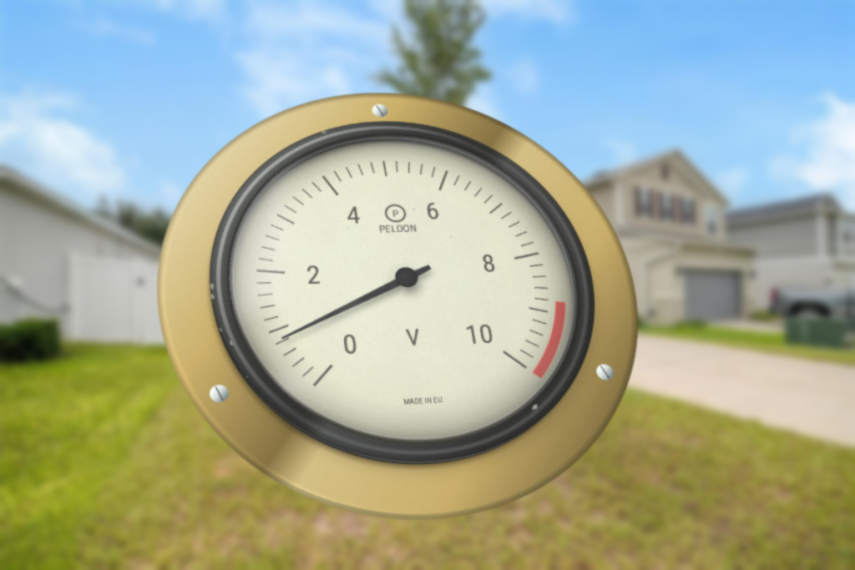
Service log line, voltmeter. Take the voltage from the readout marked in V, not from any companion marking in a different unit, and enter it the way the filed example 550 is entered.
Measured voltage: 0.8
